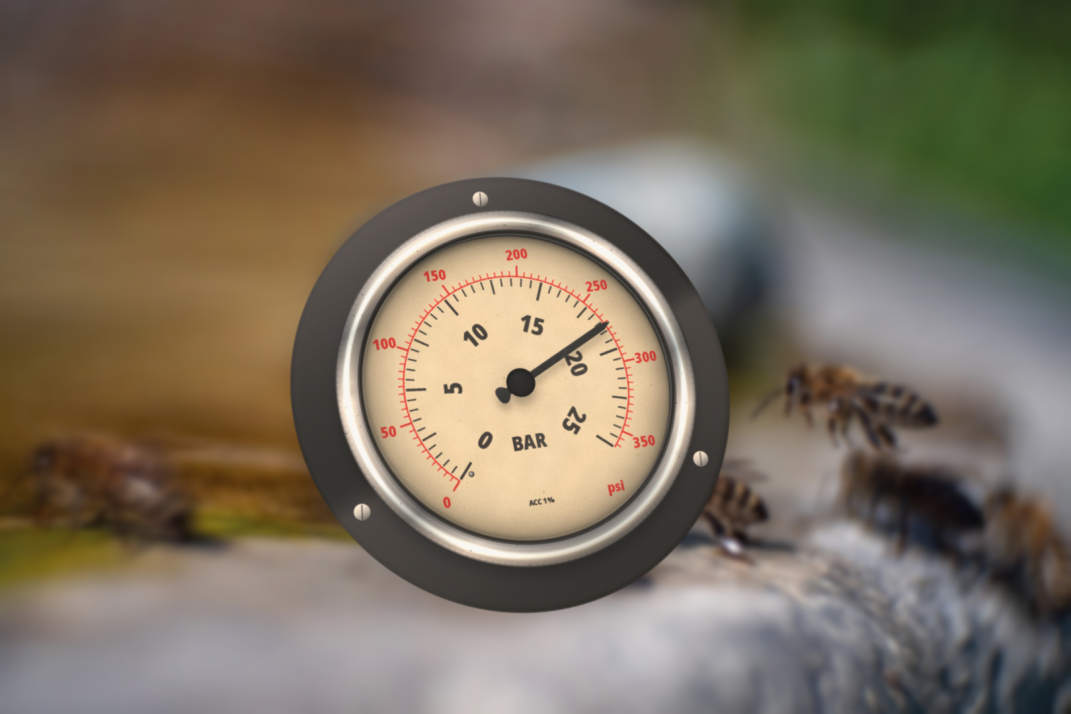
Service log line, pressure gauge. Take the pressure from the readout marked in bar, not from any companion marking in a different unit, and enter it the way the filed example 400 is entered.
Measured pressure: 18.75
